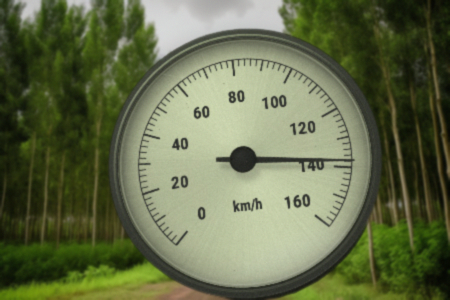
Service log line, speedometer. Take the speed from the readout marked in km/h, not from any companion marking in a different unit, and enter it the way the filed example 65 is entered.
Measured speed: 138
